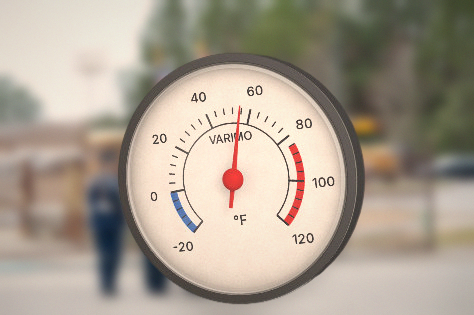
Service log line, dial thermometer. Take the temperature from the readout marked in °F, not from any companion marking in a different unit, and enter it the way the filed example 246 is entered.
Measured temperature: 56
